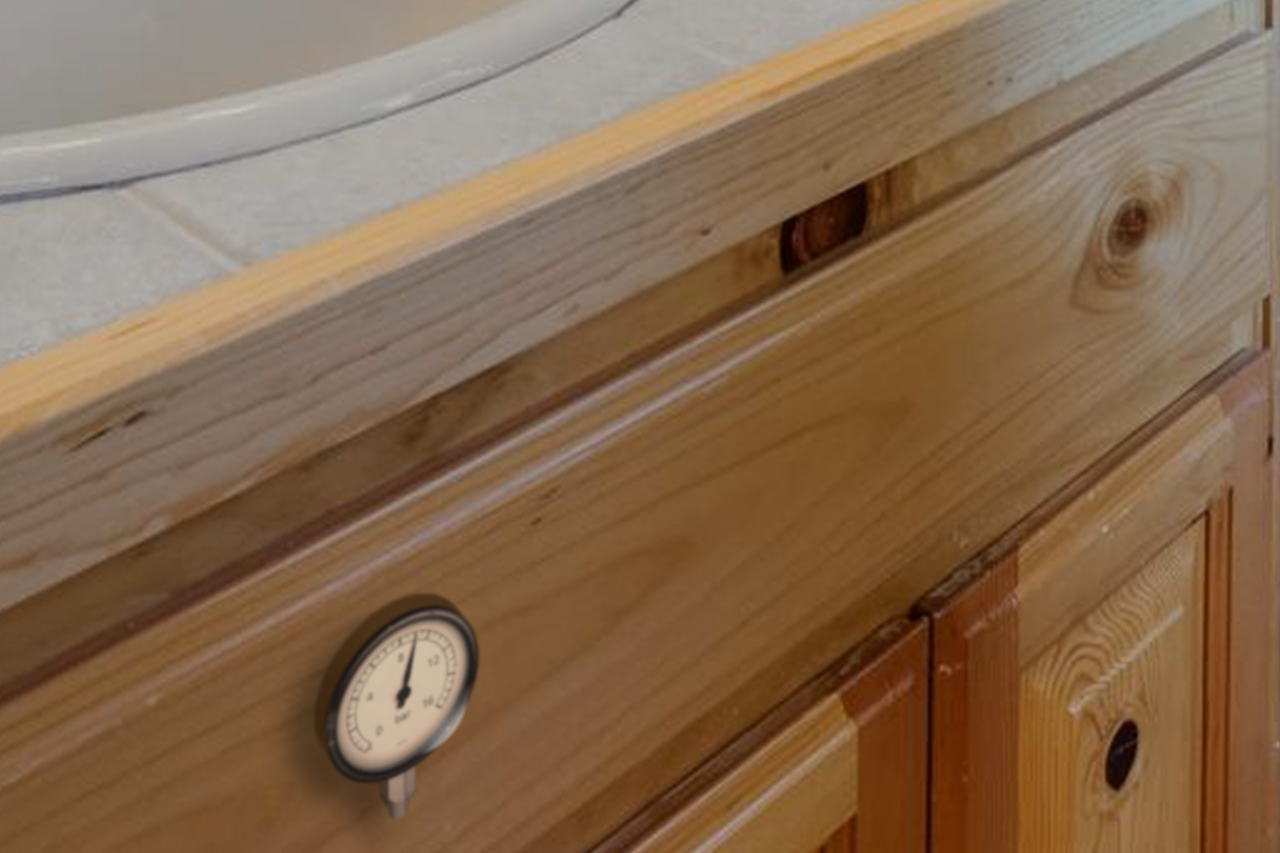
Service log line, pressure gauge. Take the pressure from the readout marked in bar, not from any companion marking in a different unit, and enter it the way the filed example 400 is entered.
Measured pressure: 9
